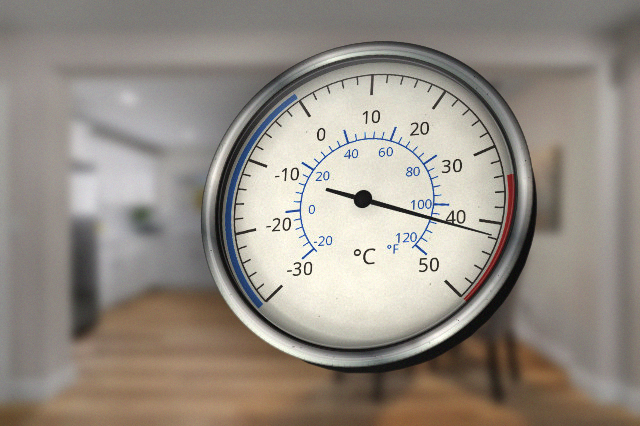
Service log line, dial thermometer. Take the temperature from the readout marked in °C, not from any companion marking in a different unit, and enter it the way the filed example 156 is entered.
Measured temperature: 42
